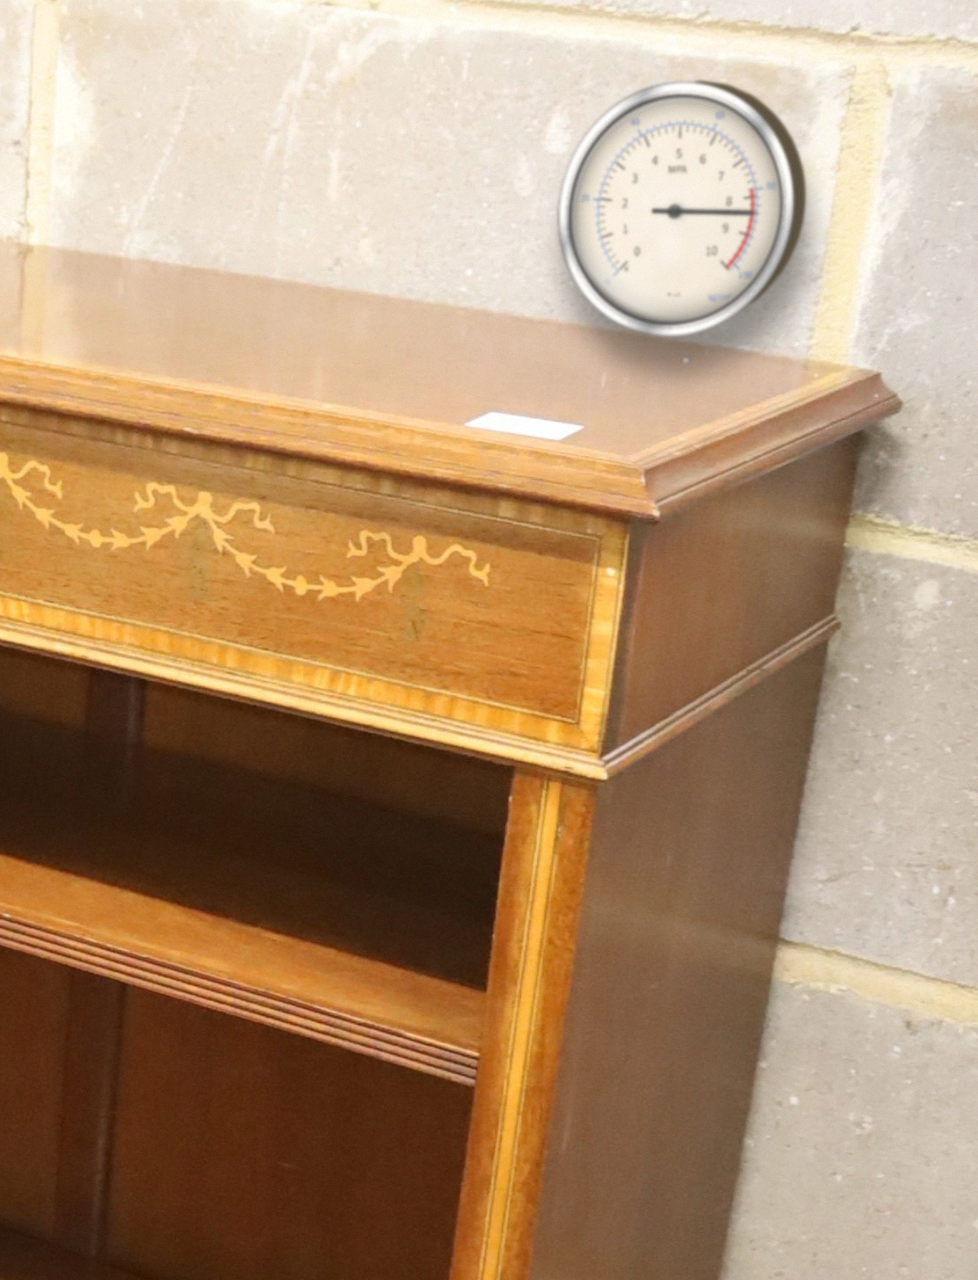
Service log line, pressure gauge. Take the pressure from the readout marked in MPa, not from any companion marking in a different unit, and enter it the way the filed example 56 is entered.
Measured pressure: 8.4
